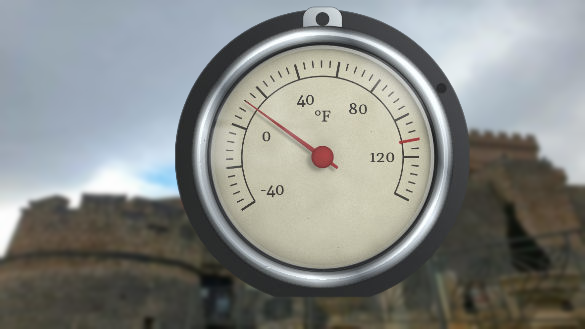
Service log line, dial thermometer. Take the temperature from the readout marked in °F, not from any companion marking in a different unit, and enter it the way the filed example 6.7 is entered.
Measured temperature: 12
